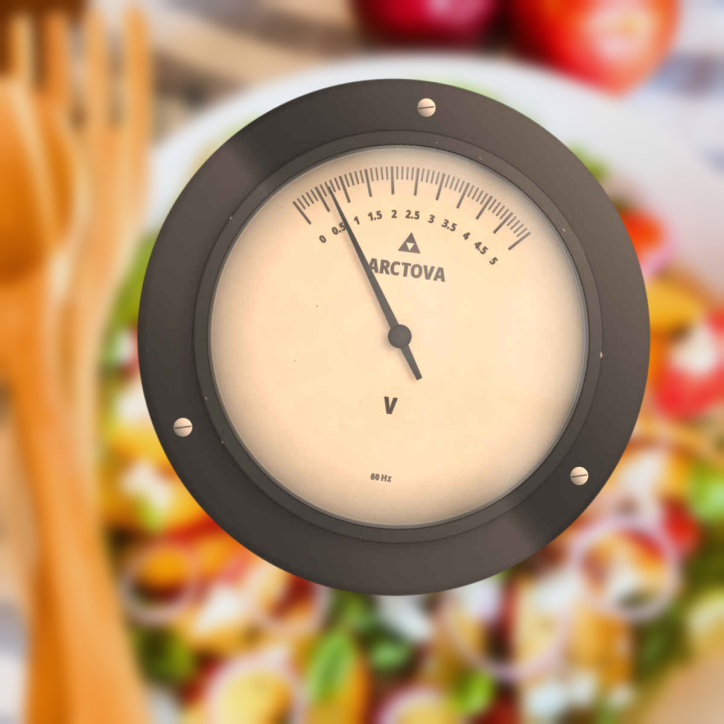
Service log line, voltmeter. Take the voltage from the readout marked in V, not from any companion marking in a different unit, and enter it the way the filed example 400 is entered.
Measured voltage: 0.7
